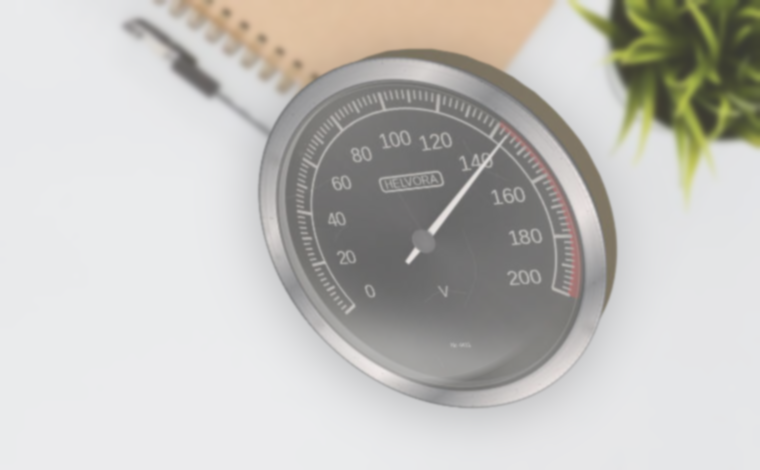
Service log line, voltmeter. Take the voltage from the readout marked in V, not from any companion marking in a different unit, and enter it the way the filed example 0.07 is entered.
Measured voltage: 144
